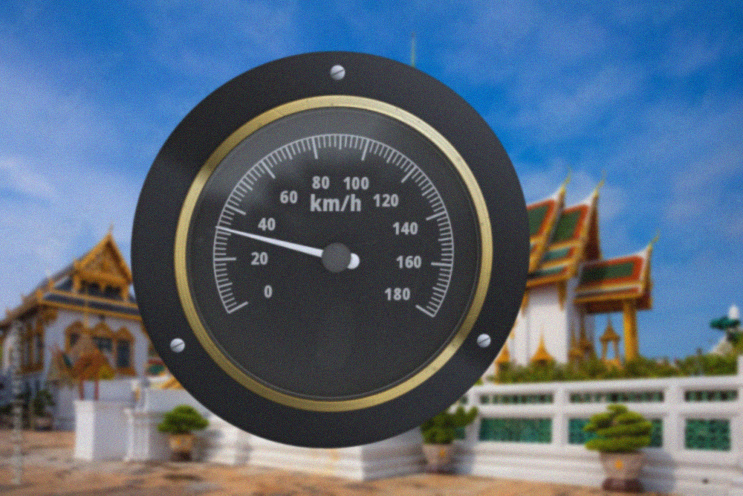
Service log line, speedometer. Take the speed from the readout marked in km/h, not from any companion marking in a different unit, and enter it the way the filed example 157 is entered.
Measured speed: 32
